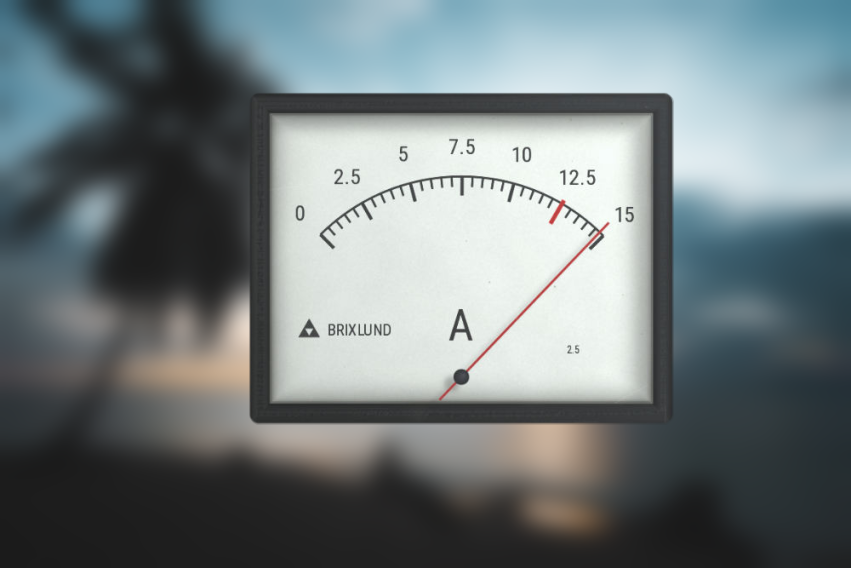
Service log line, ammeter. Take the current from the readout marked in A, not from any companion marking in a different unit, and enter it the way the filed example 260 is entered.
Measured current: 14.75
